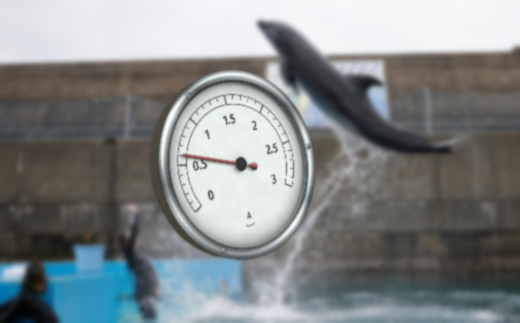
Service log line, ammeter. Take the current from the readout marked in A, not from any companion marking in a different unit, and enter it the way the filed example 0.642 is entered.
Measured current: 0.6
